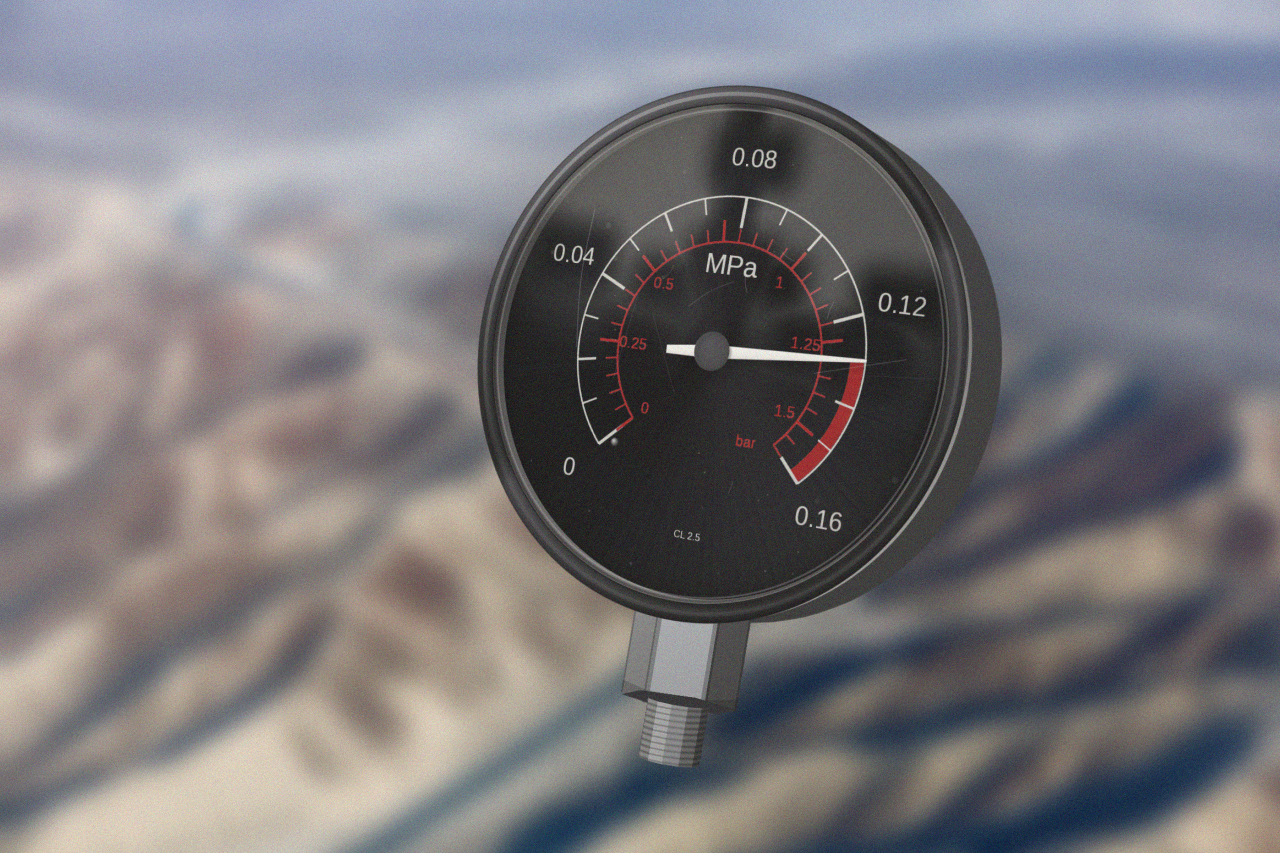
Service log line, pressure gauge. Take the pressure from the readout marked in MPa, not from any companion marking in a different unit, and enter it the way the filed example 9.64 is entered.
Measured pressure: 0.13
